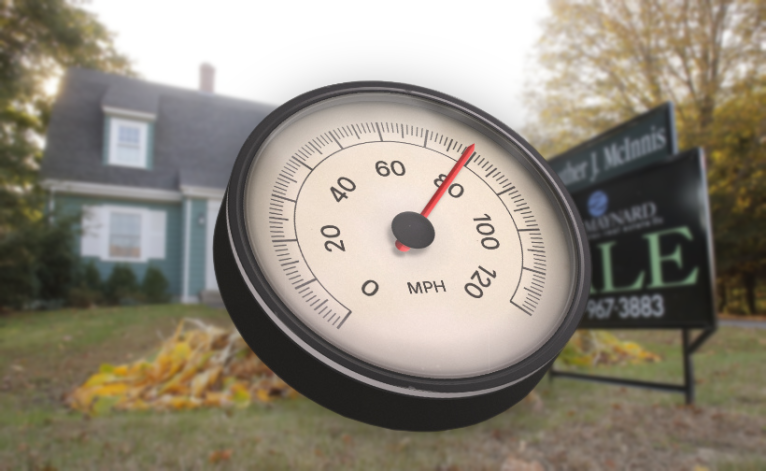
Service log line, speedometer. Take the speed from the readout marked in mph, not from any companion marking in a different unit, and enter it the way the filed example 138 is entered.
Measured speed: 79
